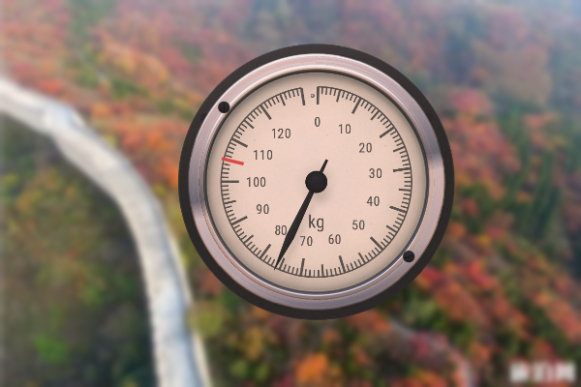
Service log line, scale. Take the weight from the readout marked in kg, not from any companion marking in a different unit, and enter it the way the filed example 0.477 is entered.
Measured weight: 76
